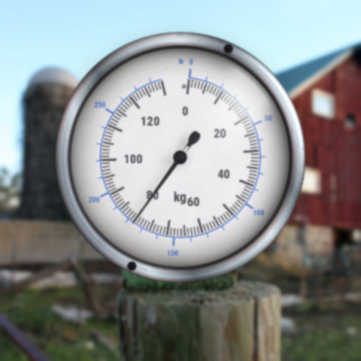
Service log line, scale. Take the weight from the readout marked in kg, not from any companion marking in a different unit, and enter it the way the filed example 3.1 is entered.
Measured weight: 80
